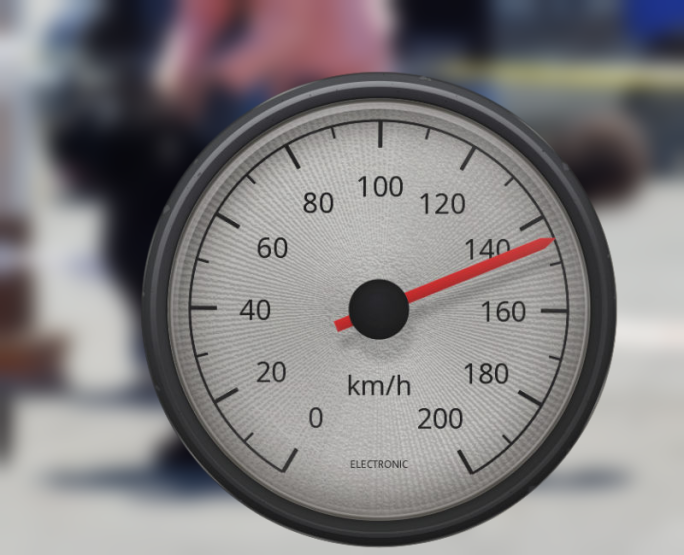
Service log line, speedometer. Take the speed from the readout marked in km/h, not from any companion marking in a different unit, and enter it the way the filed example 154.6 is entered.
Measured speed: 145
